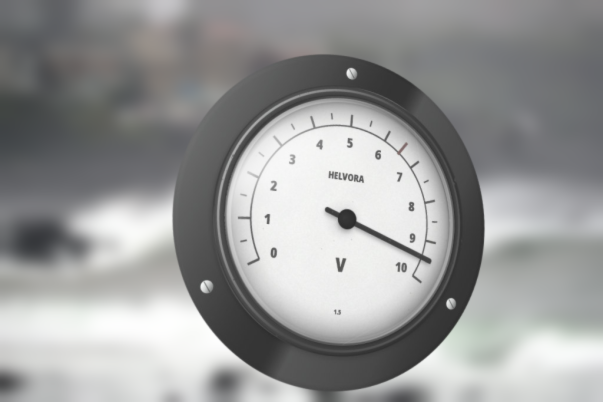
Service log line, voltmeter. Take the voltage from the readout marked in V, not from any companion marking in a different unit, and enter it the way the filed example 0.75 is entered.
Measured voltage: 9.5
